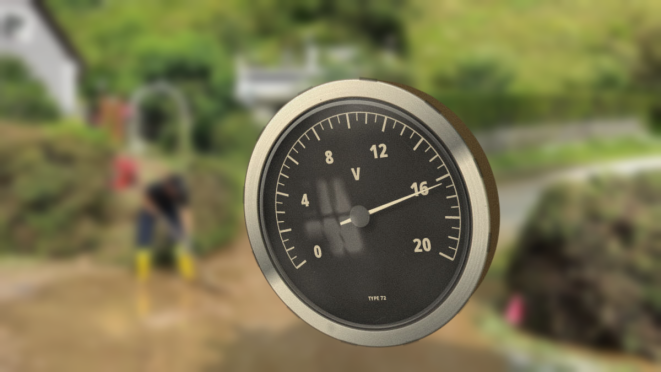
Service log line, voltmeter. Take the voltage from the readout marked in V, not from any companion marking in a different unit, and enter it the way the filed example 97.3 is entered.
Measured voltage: 16.25
